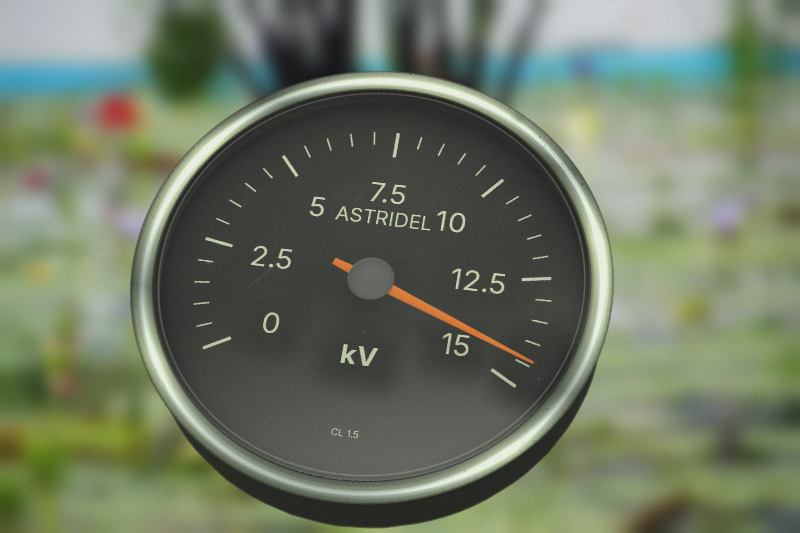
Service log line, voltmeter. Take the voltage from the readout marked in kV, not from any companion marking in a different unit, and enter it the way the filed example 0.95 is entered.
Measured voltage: 14.5
